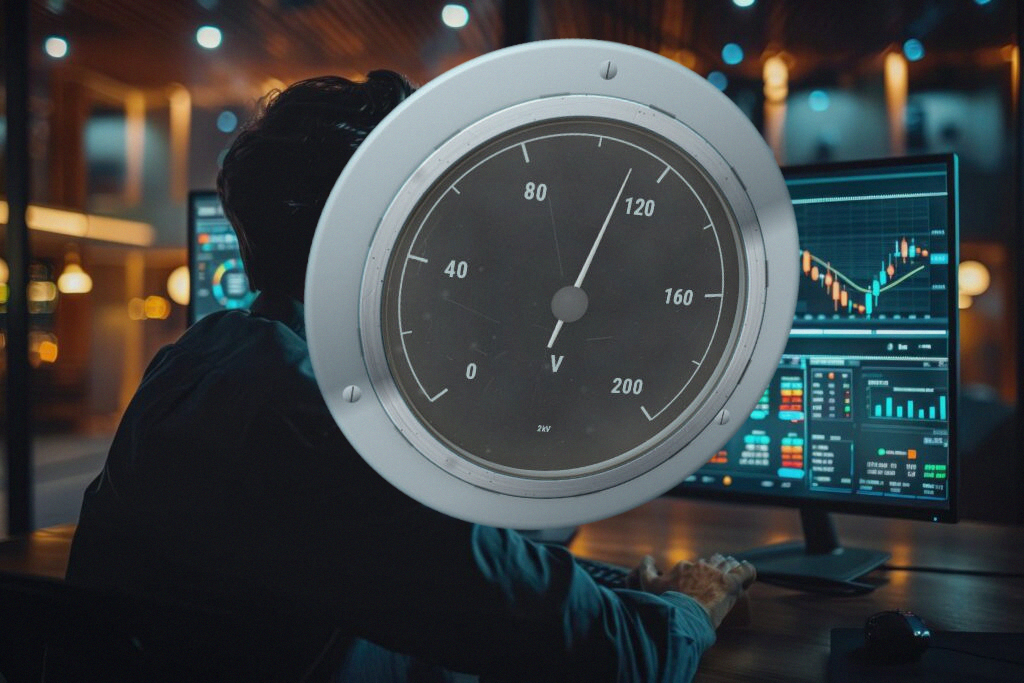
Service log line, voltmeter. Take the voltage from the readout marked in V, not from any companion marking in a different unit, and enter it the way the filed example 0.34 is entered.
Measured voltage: 110
